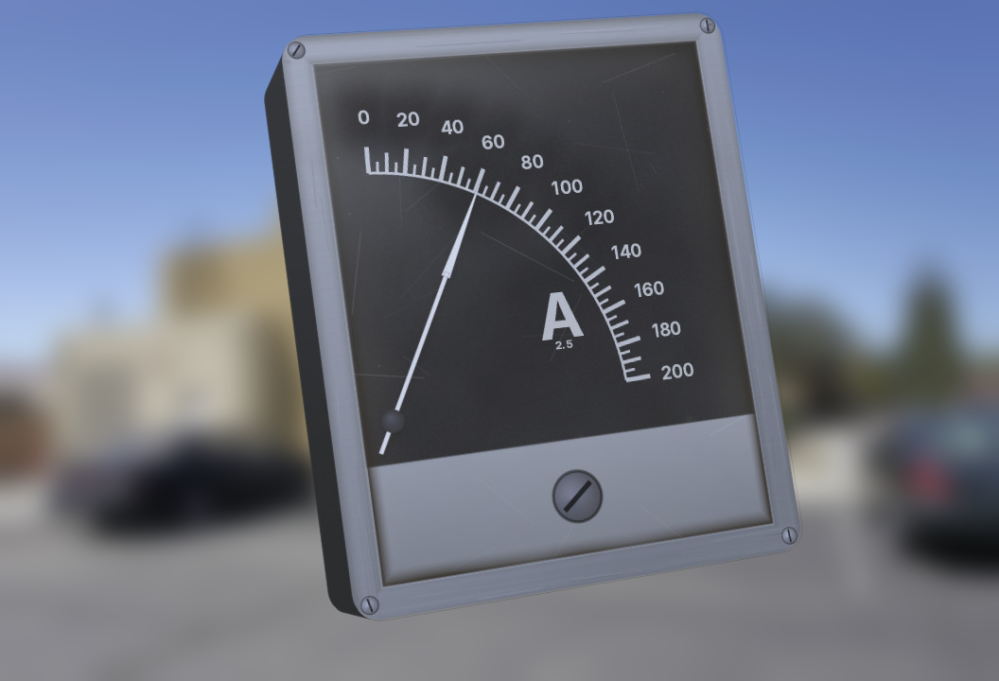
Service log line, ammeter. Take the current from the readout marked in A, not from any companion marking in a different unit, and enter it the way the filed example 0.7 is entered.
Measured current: 60
